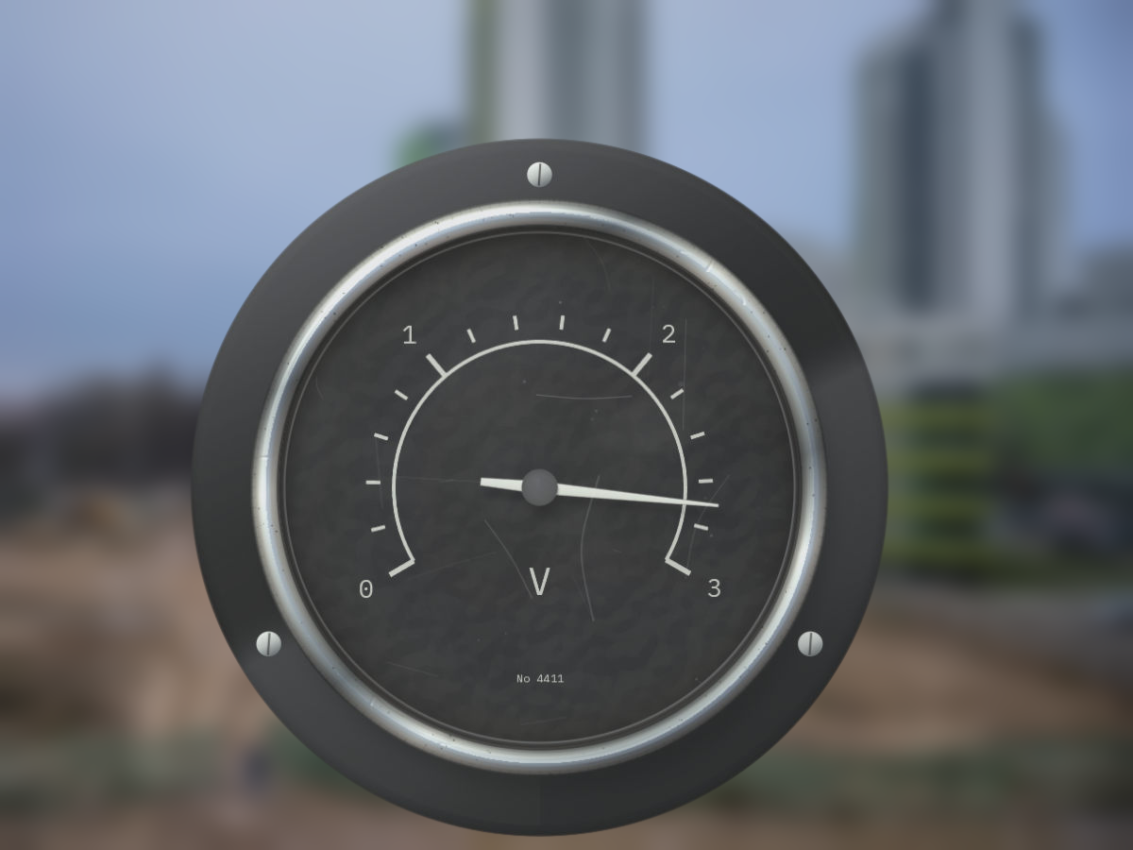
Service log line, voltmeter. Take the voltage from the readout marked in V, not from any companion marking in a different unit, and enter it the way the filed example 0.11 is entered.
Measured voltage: 2.7
